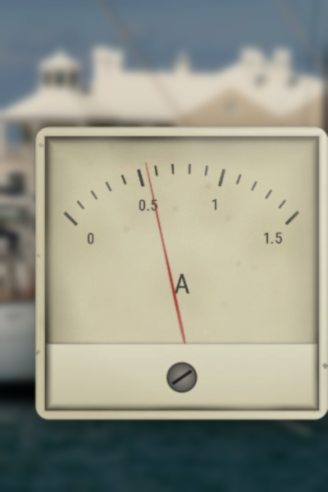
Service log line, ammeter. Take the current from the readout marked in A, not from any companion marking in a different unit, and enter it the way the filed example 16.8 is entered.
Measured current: 0.55
